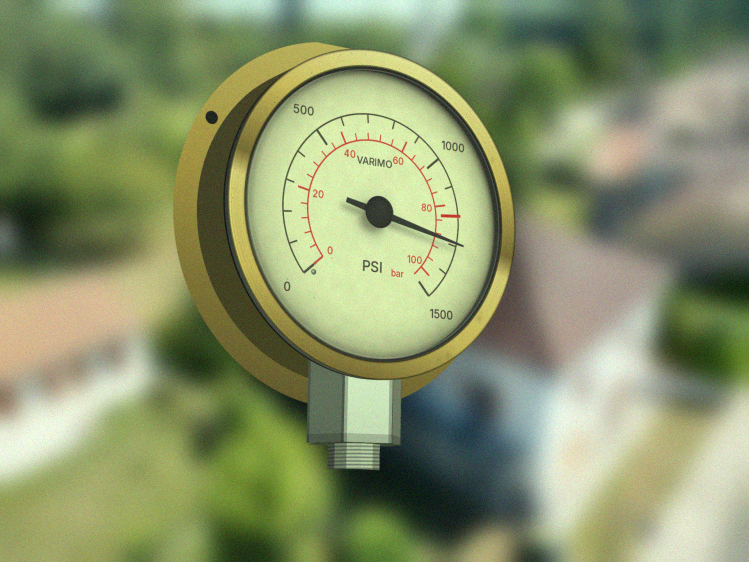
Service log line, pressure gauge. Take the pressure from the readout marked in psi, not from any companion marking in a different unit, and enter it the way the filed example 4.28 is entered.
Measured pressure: 1300
